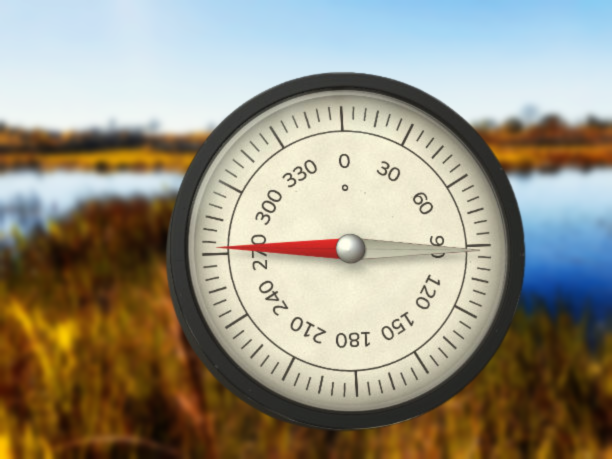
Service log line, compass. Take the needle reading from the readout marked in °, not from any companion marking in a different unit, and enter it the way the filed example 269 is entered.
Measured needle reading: 272.5
